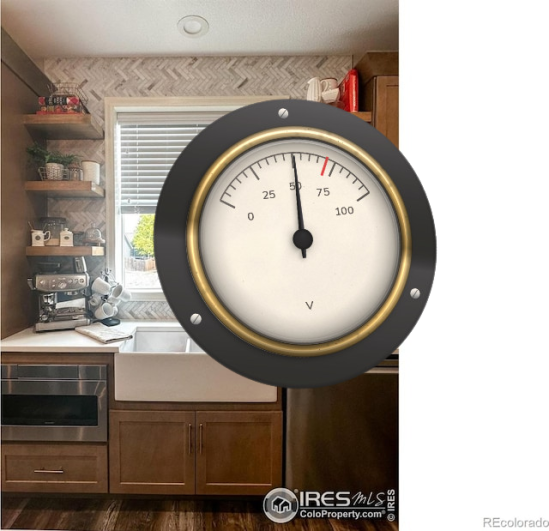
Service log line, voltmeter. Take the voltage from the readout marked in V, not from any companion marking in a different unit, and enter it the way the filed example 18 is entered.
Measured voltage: 50
